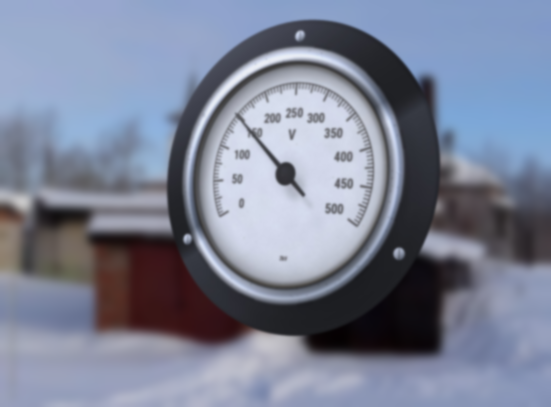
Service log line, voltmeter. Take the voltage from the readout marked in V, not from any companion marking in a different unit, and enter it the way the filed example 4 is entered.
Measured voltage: 150
